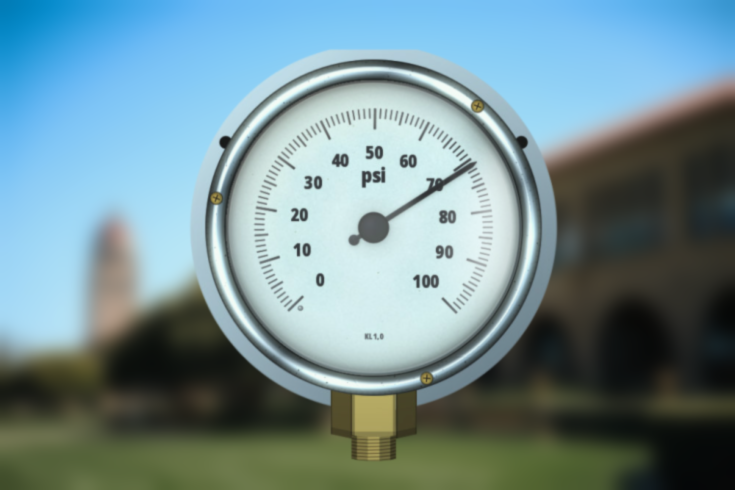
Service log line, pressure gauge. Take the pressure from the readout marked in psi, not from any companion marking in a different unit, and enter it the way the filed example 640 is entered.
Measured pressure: 71
